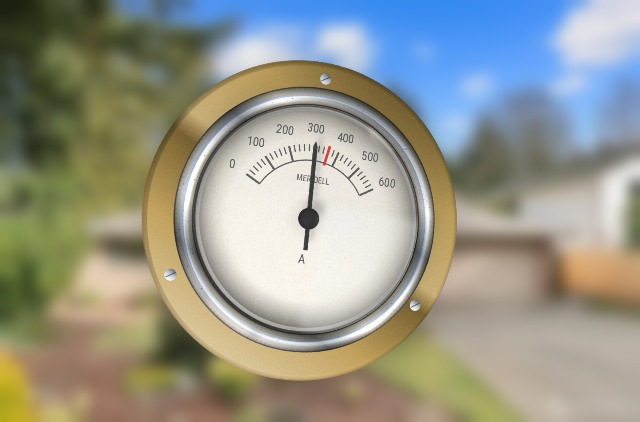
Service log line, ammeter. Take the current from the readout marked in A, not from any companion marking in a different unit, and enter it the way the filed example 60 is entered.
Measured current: 300
